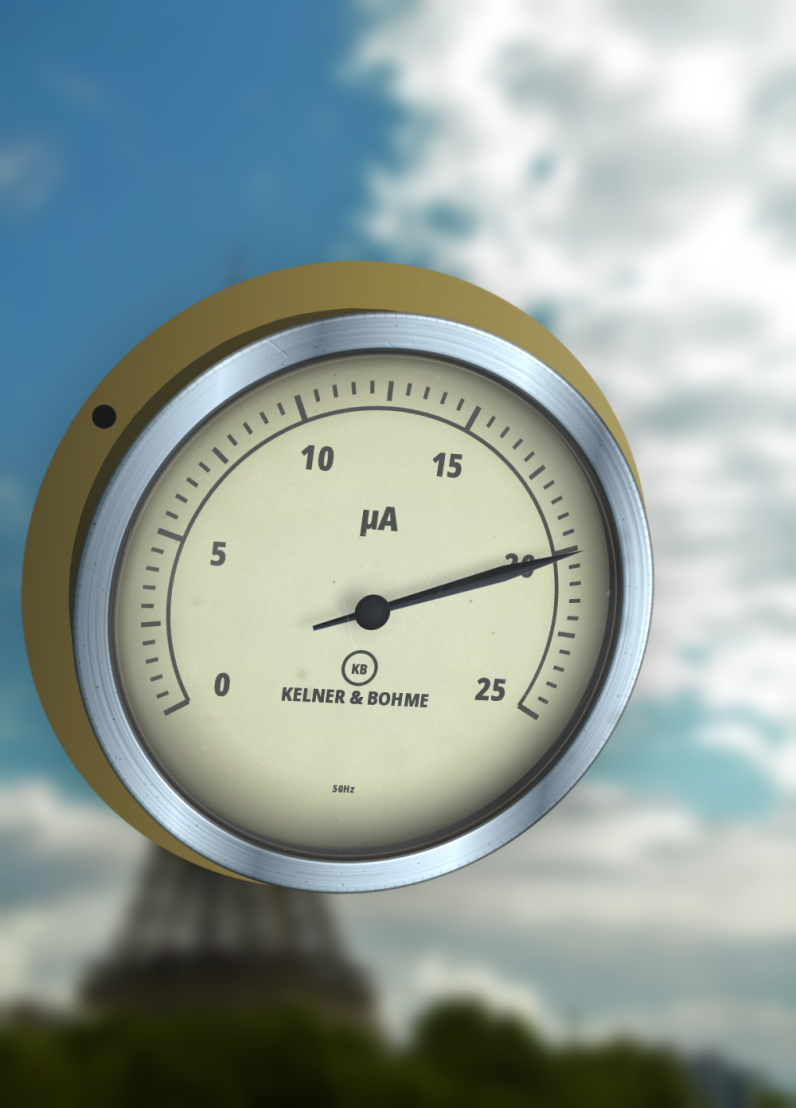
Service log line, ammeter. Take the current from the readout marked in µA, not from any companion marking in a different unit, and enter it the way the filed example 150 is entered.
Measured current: 20
